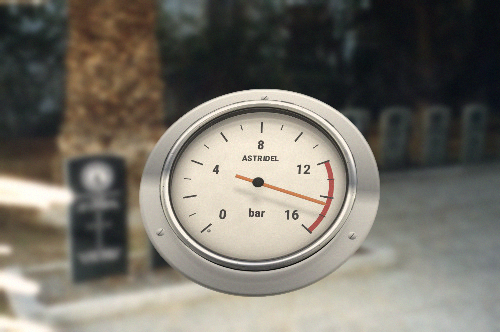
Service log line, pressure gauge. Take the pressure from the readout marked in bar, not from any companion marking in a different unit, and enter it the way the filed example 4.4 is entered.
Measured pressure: 14.5
